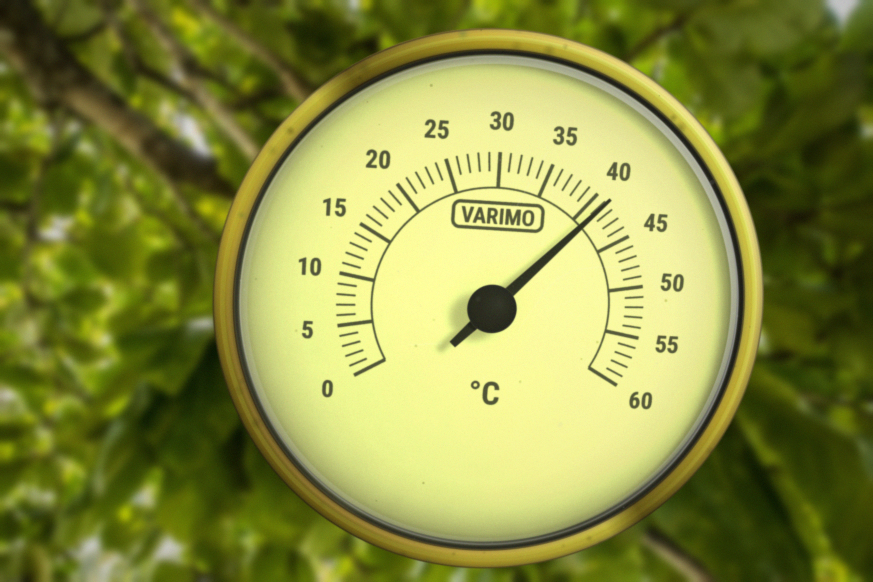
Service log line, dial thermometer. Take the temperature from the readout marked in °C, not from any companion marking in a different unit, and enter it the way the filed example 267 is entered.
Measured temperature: 41
